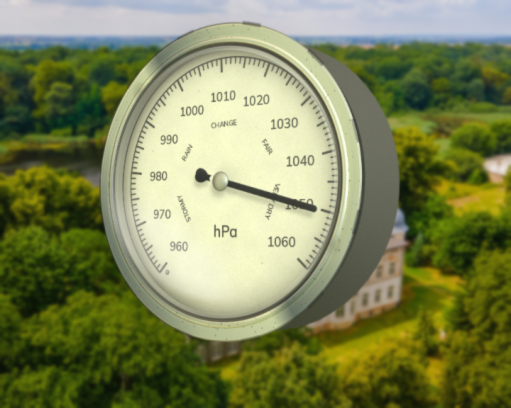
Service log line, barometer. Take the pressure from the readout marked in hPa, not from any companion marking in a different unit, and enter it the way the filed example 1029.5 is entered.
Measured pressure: 1050
